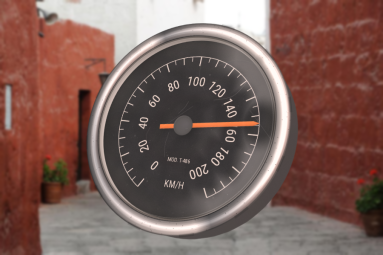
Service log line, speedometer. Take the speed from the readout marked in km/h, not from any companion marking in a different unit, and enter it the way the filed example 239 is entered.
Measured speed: 155
